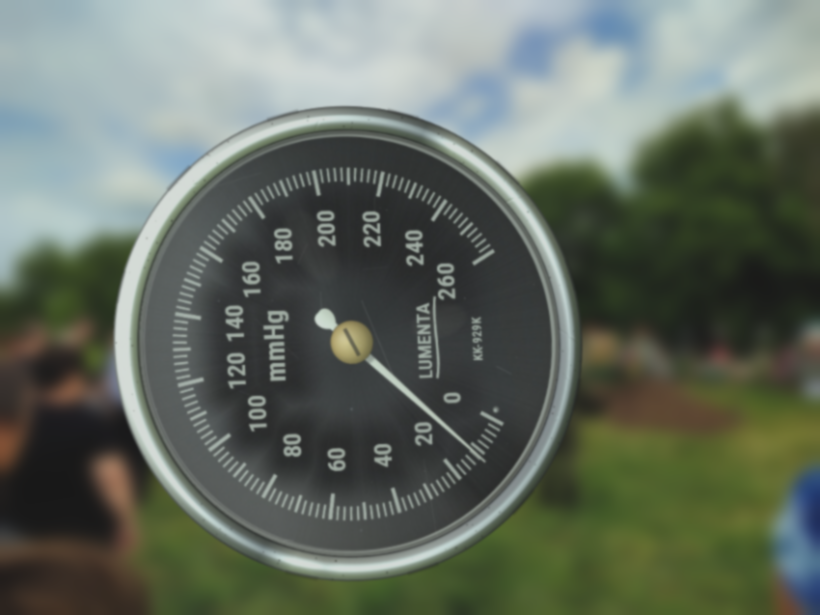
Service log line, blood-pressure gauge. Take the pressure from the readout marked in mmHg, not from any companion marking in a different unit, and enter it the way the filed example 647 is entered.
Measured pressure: 12
